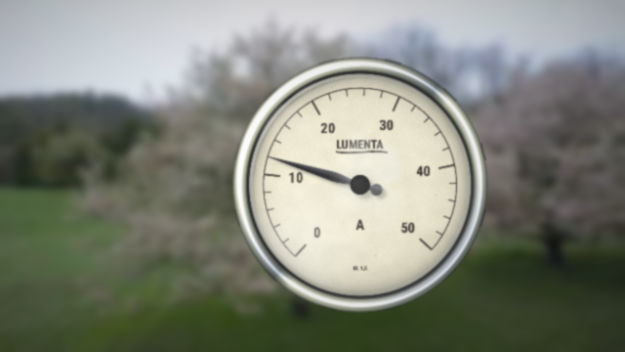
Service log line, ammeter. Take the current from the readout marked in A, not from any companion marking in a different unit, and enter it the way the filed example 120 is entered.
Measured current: 12
